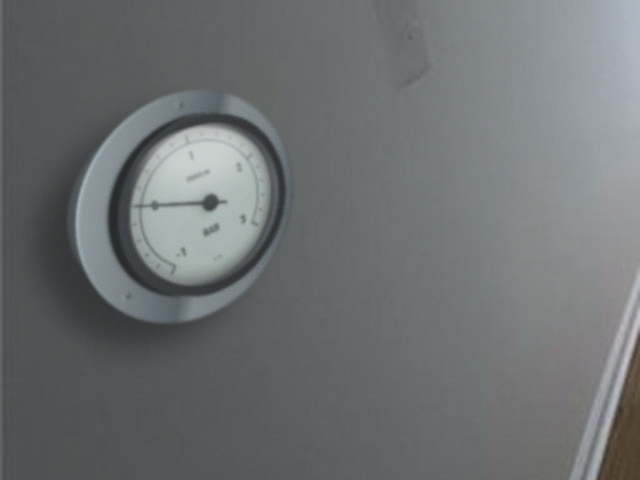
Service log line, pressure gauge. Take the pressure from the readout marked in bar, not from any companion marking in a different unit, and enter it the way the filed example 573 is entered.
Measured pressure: 0
